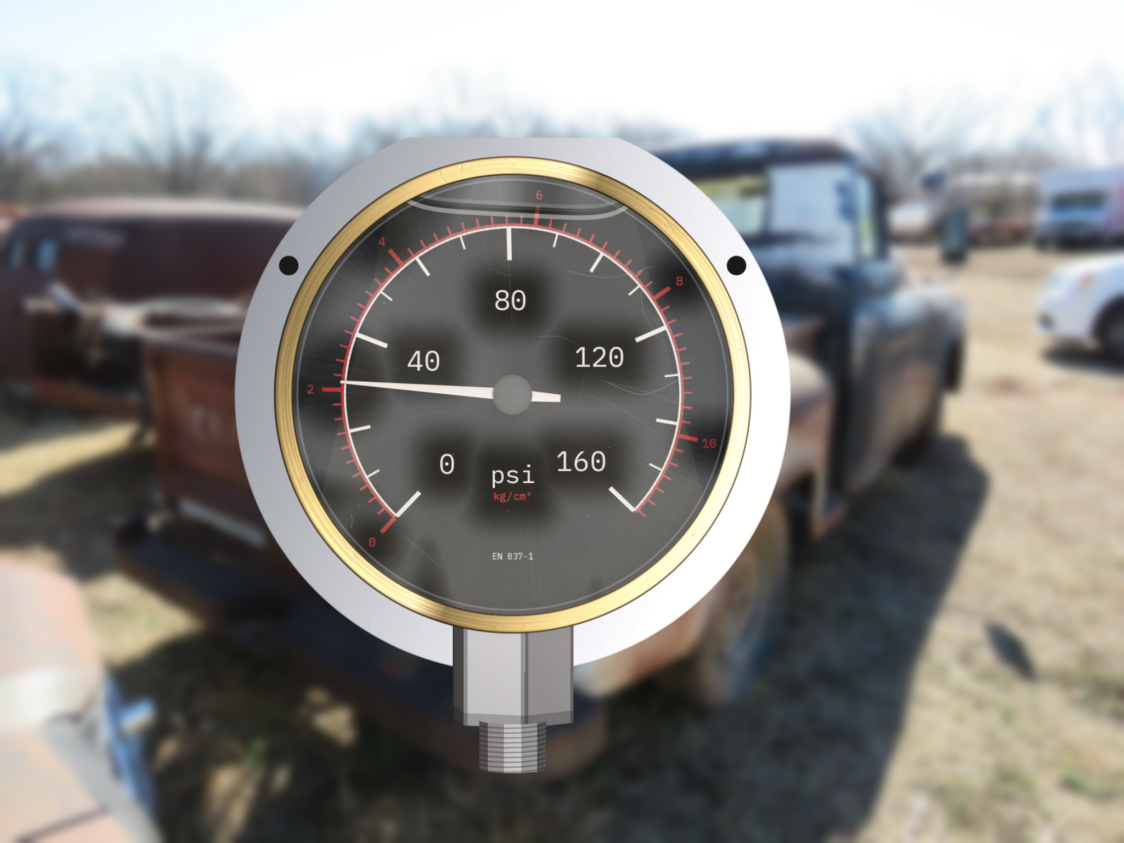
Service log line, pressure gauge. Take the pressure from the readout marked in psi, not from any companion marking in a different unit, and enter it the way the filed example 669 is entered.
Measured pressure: 30
